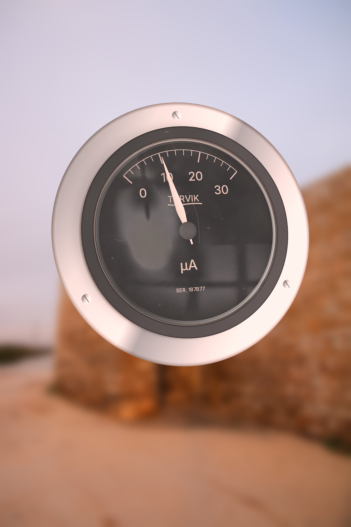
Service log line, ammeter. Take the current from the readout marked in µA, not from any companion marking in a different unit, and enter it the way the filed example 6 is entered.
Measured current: 10
